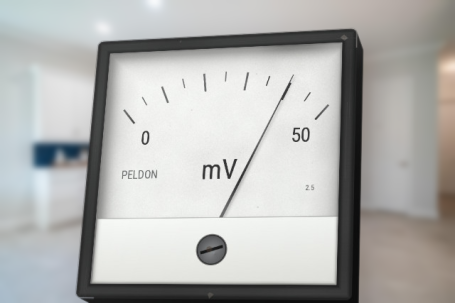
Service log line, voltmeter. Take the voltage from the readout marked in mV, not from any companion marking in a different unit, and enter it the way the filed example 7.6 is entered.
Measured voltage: 40
